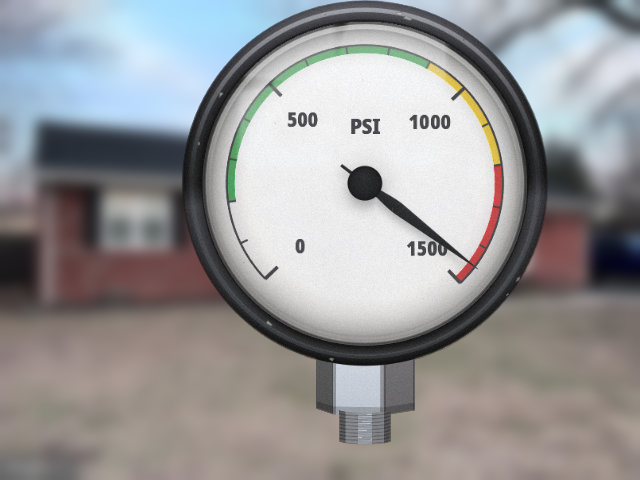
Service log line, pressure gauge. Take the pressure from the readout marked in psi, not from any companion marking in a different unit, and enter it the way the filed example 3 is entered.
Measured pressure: 1450
